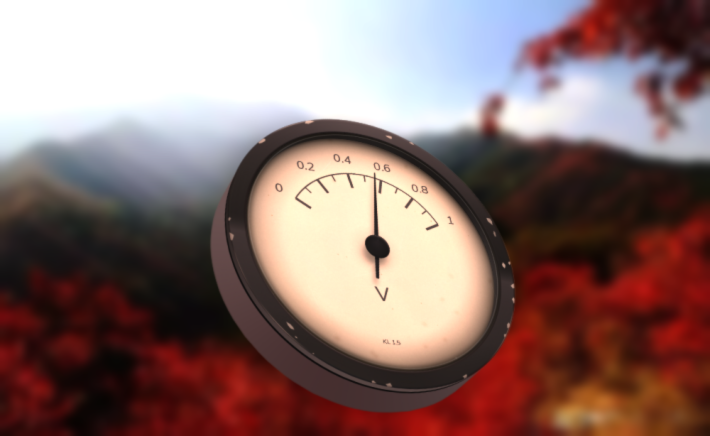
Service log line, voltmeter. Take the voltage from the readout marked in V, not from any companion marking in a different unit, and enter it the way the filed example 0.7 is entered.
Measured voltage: 0.55
